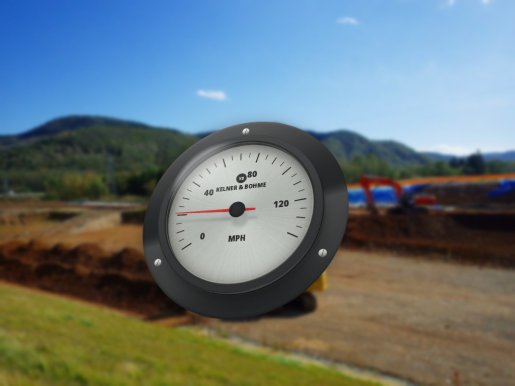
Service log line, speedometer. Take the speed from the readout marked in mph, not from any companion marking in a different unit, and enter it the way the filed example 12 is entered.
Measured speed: 20
